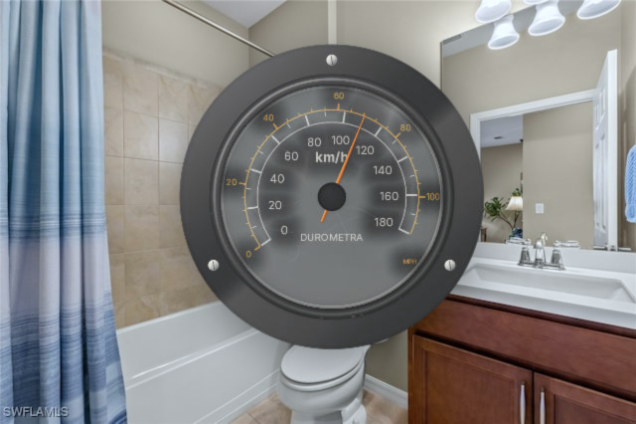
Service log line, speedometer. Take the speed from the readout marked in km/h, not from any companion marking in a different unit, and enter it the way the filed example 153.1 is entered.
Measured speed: 110
